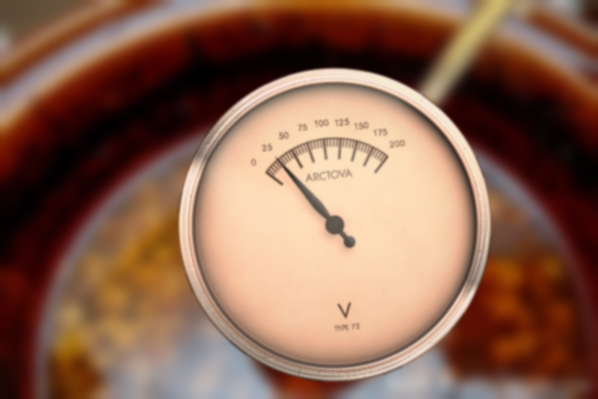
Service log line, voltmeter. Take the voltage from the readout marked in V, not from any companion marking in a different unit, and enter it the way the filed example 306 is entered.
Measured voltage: 25
